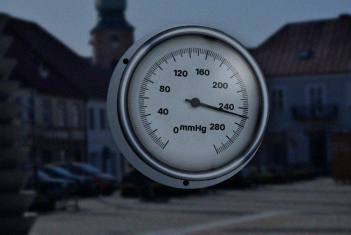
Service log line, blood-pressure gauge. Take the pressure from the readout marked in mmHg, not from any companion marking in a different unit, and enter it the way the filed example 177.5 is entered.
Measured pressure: 250
